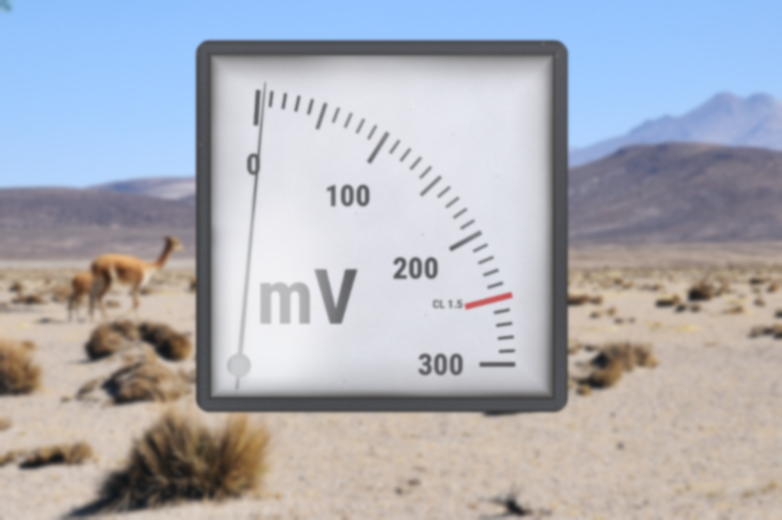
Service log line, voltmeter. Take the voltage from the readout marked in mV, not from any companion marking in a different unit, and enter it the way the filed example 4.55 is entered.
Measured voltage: 5
